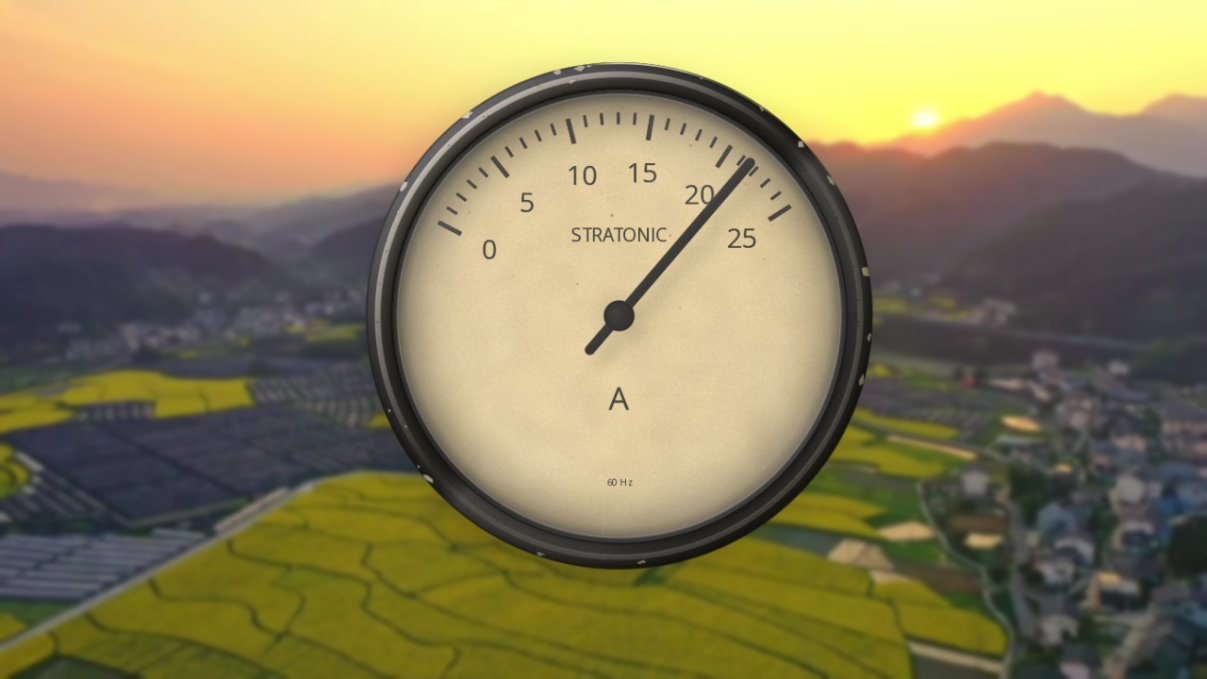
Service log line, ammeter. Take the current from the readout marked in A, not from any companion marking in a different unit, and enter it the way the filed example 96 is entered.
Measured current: 21.5
